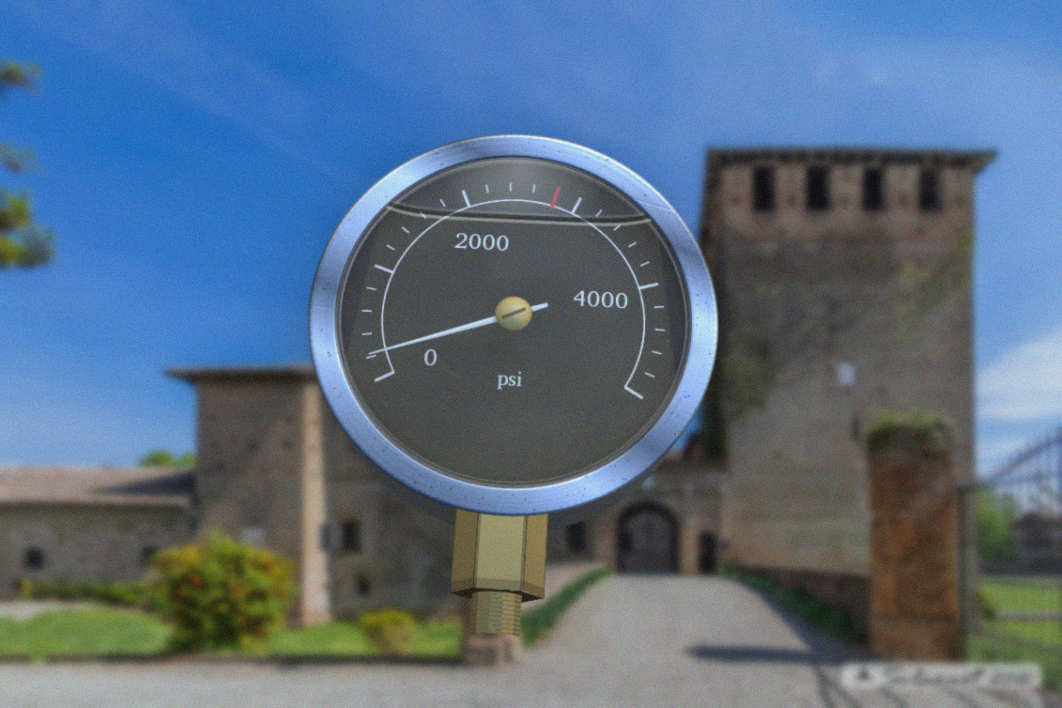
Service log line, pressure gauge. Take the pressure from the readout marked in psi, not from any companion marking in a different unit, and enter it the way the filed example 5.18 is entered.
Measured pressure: 200
